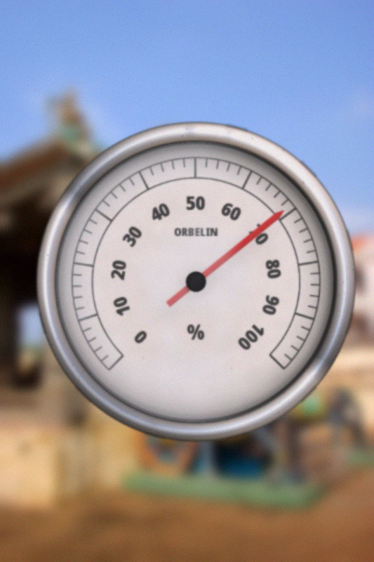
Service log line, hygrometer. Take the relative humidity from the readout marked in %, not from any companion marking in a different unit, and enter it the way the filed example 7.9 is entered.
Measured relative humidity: 69
